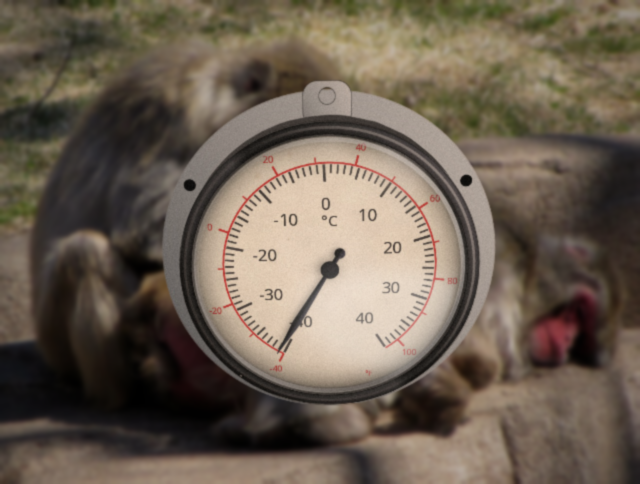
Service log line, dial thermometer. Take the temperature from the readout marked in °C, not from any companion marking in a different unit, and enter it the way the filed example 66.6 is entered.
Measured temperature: -39
